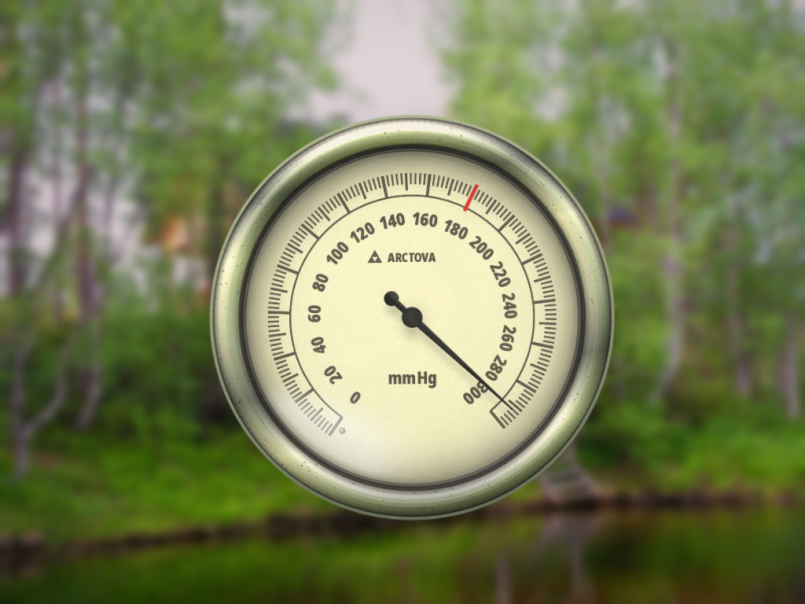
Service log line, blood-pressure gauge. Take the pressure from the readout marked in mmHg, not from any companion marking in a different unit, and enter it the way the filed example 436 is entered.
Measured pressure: 292
